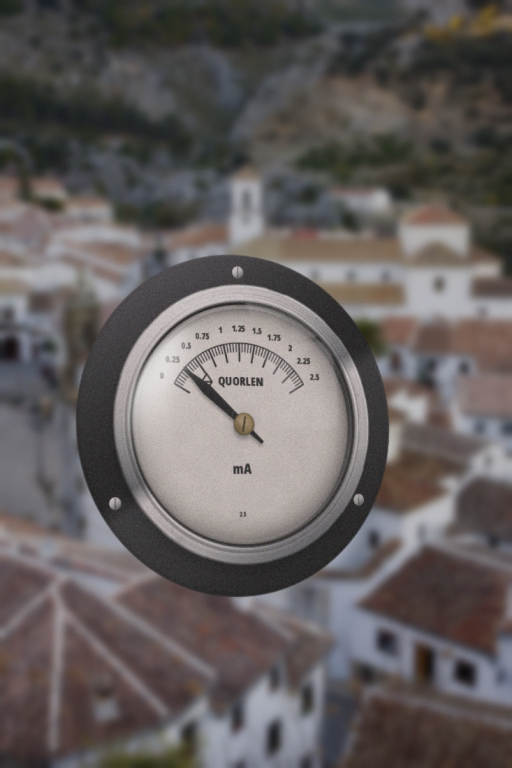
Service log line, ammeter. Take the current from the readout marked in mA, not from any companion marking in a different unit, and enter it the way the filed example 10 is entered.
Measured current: 0.25
